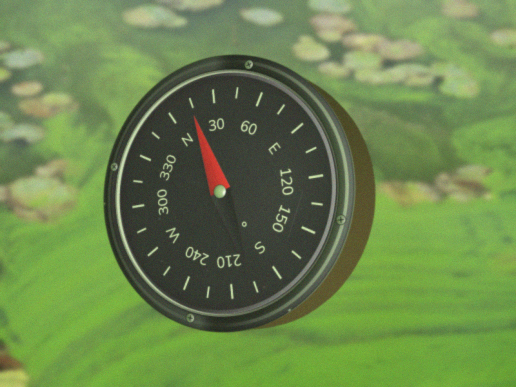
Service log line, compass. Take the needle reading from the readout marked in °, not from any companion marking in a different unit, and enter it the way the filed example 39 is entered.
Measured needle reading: 15
